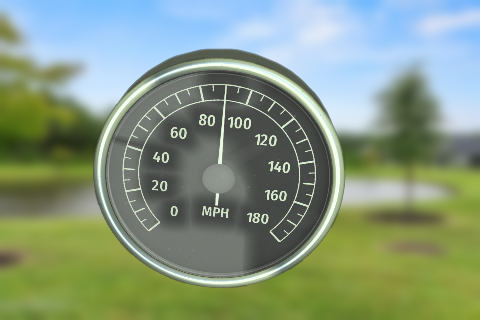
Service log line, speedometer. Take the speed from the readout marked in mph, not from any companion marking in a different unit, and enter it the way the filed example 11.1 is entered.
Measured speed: 90
